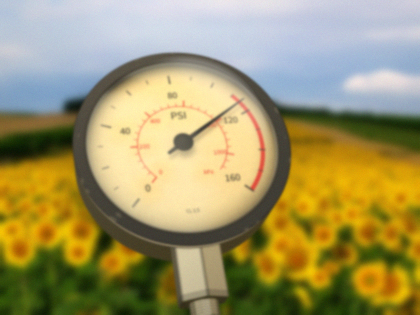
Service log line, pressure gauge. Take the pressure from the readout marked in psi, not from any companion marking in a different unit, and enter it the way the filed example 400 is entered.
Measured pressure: 115
